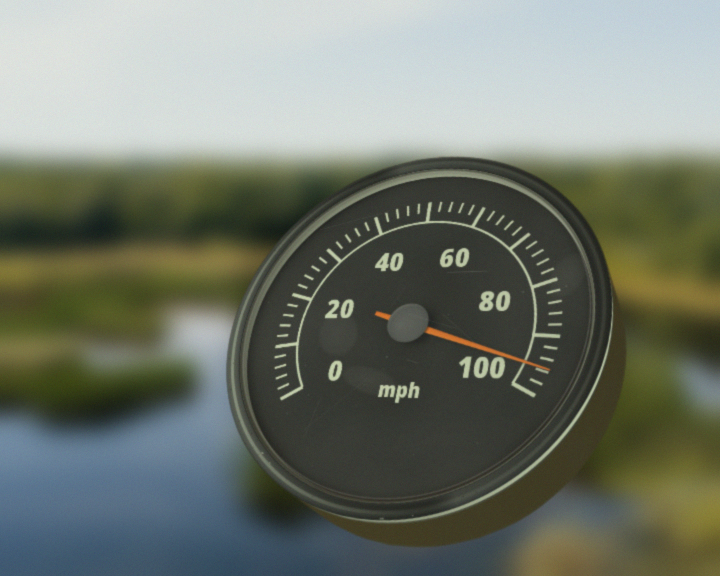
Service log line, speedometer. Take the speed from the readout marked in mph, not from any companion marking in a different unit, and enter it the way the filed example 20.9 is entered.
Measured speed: 96
